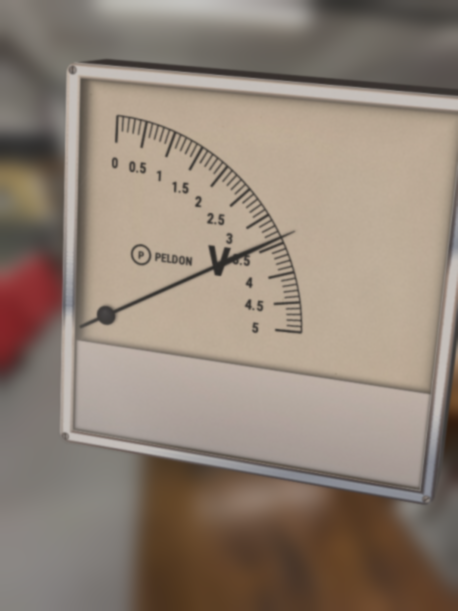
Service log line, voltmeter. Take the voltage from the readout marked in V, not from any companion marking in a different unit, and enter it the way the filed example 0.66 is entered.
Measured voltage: 3.4
